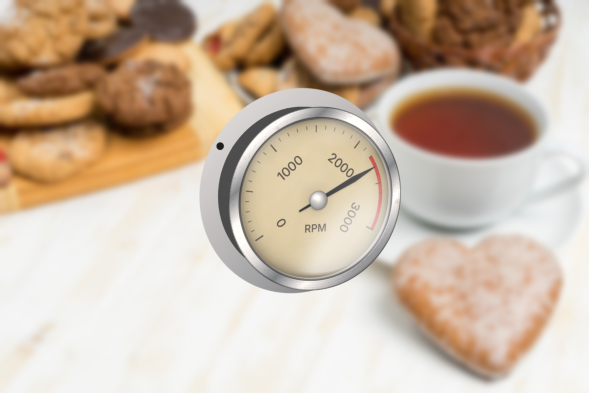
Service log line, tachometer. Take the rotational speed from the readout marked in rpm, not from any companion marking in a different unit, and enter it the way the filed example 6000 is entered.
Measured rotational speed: 2300
